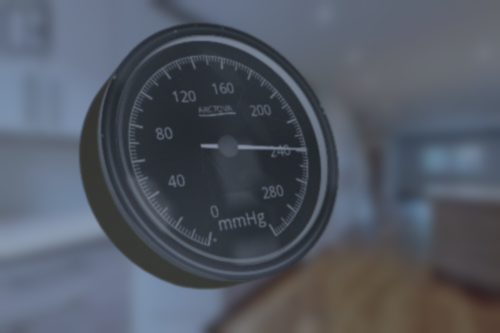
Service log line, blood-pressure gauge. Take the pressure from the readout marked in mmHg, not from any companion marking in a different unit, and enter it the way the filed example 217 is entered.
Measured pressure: 240
